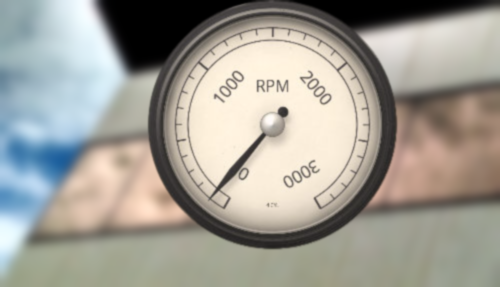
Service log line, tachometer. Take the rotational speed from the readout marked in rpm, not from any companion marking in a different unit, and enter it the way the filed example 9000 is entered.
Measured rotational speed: 100
